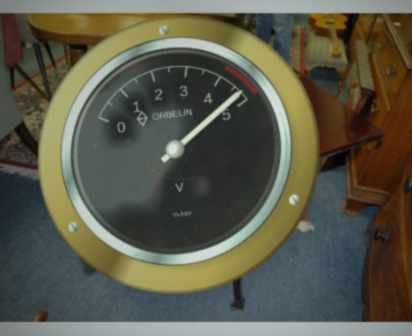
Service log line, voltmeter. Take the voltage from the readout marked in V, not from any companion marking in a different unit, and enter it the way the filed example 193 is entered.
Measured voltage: 4.75
